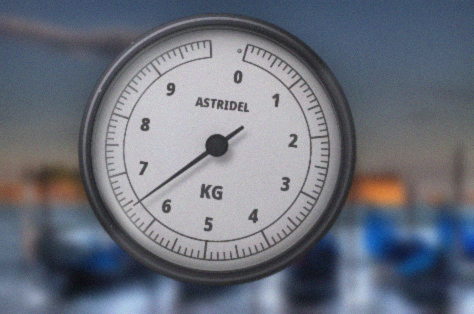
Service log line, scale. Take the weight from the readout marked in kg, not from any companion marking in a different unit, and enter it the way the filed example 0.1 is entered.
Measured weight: 6.4
